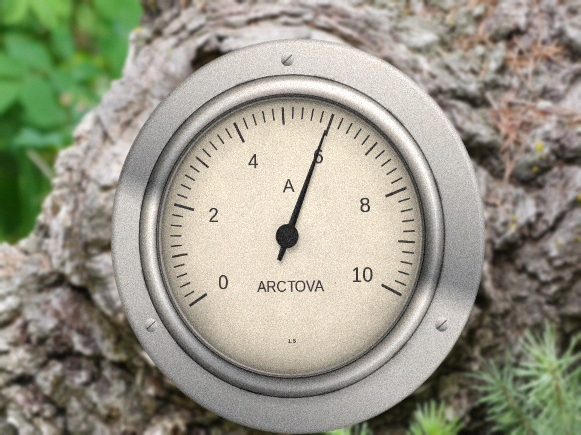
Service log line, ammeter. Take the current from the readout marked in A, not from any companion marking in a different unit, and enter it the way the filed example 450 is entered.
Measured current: 6
